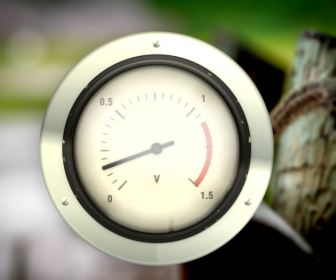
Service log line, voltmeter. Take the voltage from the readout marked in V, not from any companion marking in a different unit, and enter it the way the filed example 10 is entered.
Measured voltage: 0.15
